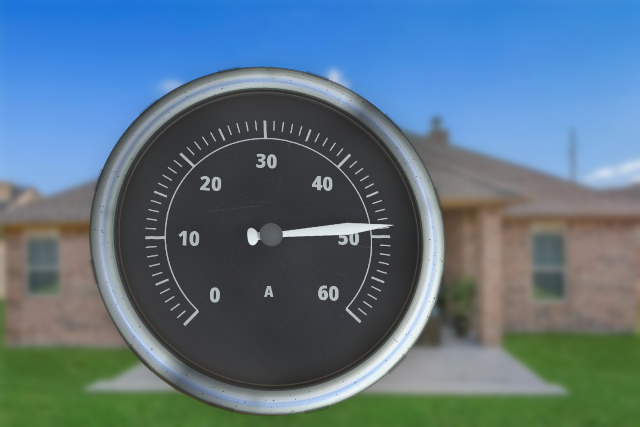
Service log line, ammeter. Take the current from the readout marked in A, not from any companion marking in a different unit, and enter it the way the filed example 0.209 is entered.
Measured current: 49
